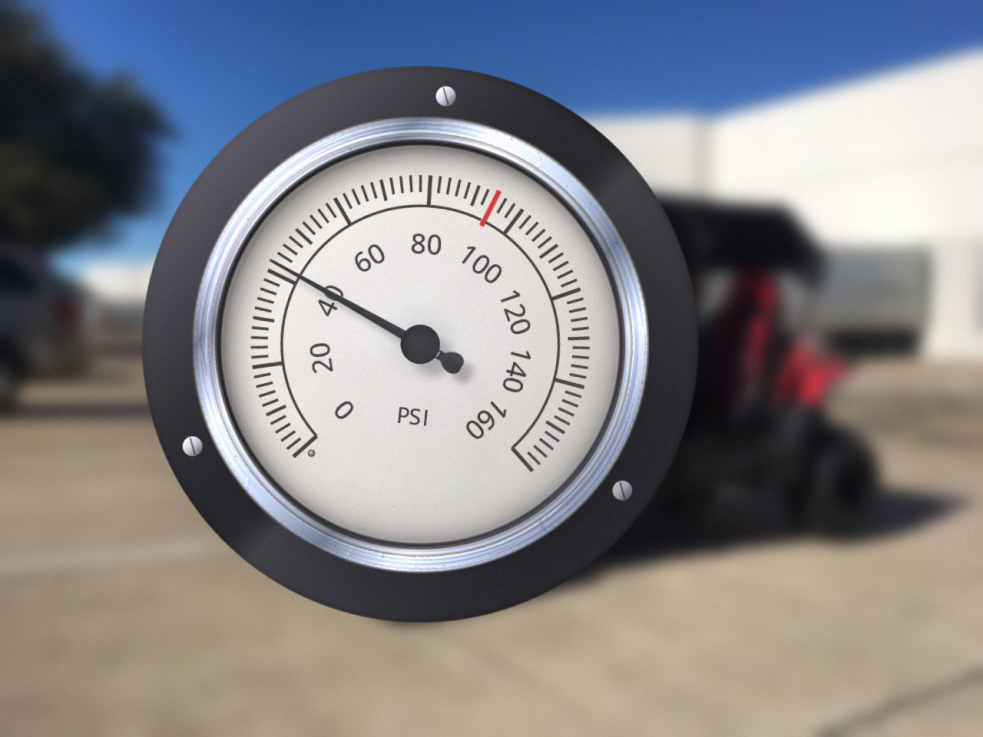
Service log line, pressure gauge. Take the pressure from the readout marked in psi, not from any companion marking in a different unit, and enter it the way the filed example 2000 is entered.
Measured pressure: 42
